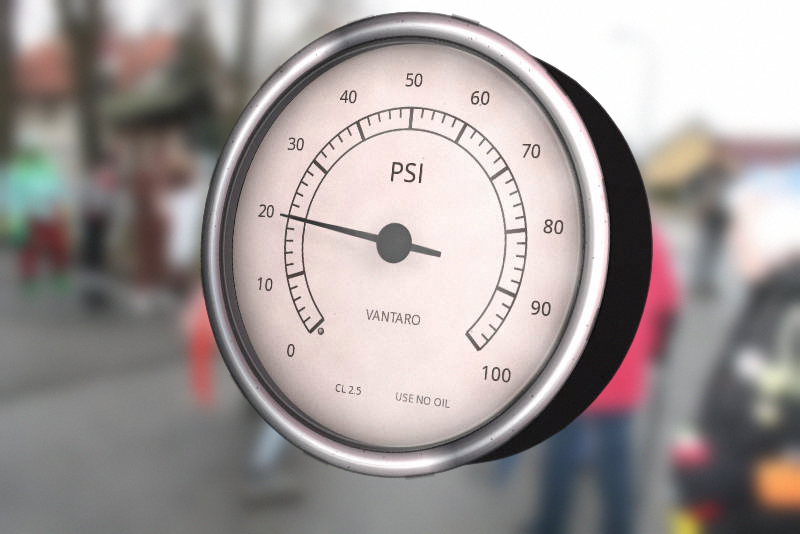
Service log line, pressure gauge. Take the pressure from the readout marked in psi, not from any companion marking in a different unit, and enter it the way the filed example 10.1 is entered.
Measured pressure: 20
